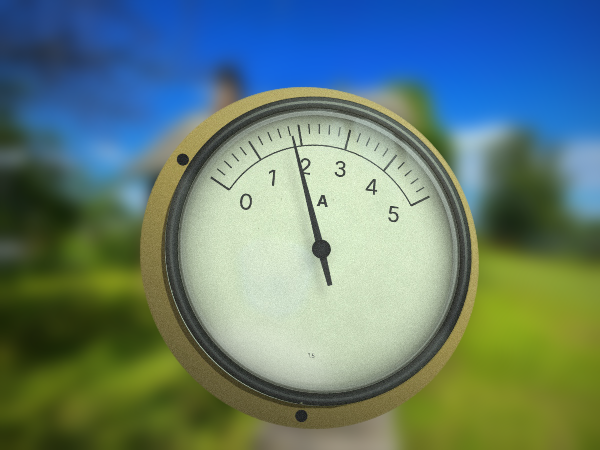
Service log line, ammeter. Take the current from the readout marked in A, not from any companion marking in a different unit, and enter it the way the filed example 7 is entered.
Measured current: 1.8
